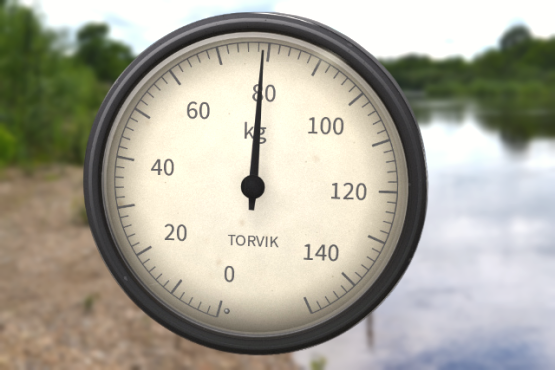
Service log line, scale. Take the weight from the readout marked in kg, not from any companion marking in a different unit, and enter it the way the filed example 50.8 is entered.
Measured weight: 79
